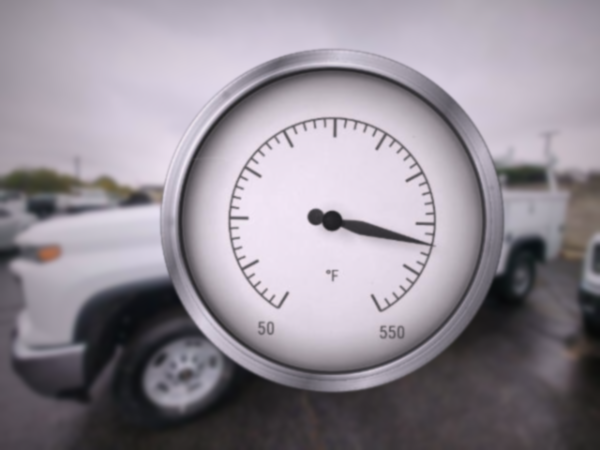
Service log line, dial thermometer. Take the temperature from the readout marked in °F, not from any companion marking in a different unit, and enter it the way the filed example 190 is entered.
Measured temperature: 470
